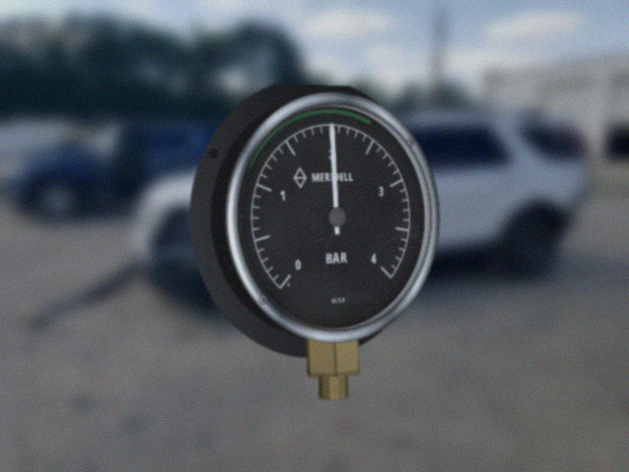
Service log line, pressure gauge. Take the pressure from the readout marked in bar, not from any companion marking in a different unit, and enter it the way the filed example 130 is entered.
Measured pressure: 2
